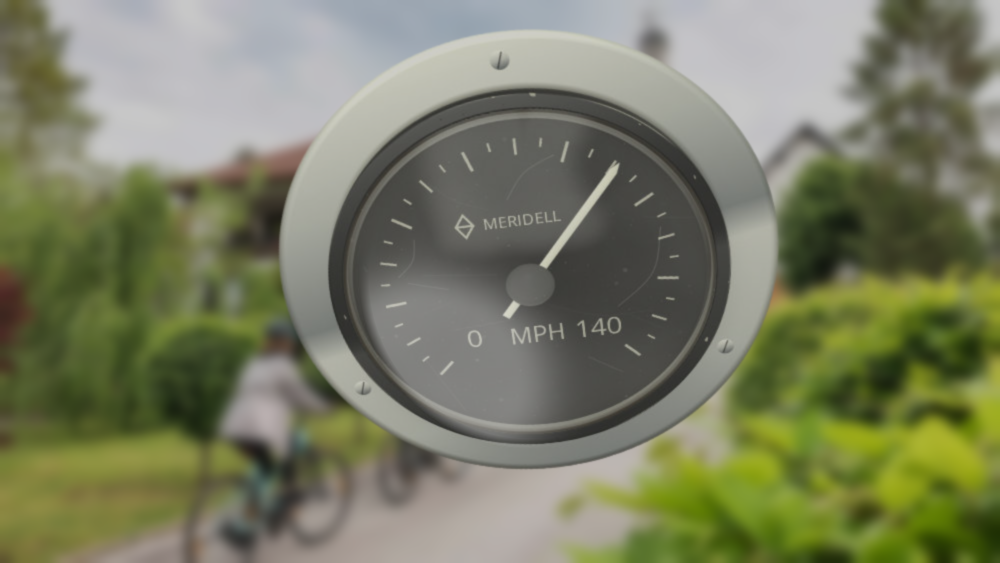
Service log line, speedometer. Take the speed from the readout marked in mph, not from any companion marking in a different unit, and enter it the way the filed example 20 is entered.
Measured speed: 90
